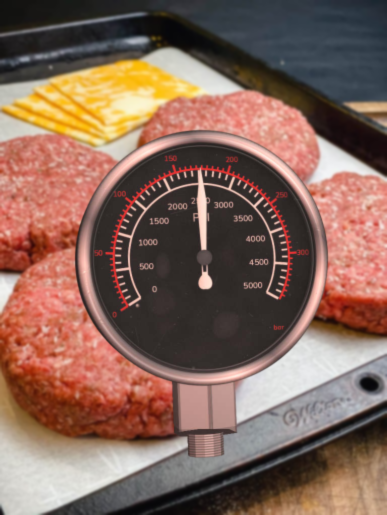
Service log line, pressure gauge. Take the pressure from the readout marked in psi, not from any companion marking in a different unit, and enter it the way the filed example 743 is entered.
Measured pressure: 2500
